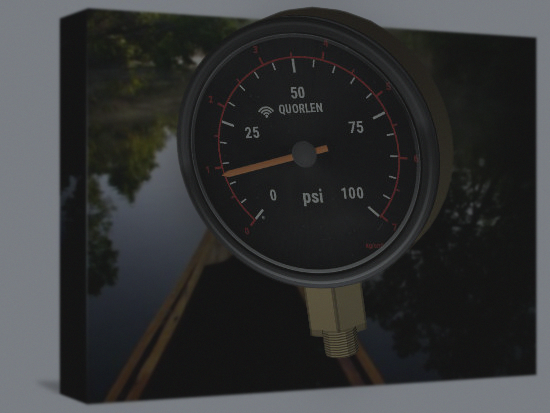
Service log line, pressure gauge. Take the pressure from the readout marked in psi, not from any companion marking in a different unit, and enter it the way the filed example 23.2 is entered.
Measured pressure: 12.5
